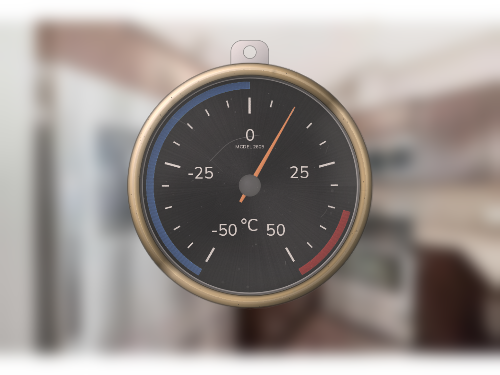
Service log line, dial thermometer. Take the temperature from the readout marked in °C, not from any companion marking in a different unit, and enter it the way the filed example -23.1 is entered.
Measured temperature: 10
